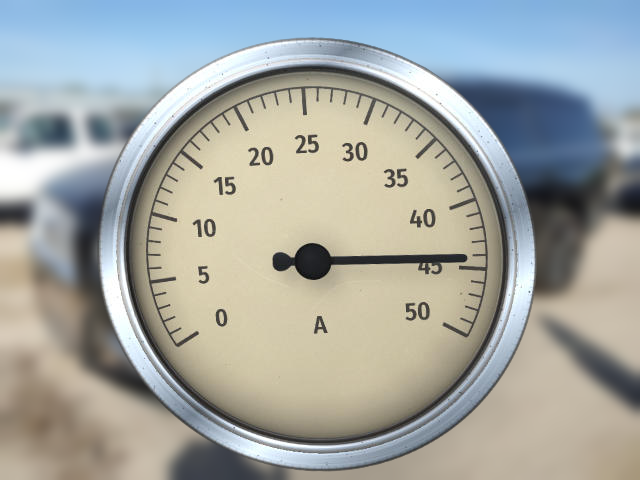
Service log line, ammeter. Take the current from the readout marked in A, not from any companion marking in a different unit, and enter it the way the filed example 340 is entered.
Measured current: 44
